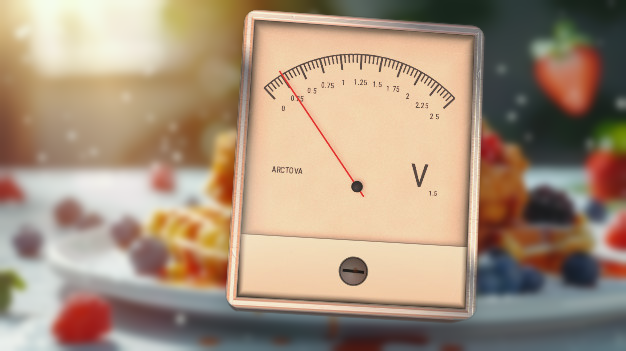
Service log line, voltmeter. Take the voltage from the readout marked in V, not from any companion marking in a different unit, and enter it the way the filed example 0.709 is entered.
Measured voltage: 0.25
